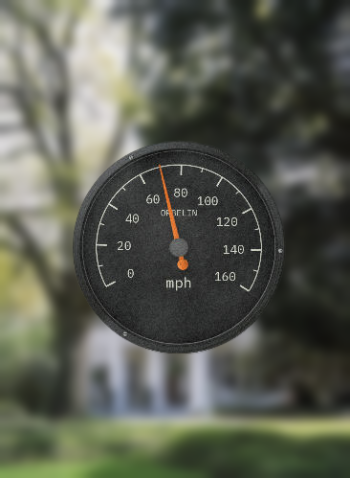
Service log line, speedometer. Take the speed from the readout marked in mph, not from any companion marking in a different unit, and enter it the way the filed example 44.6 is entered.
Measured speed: 70
